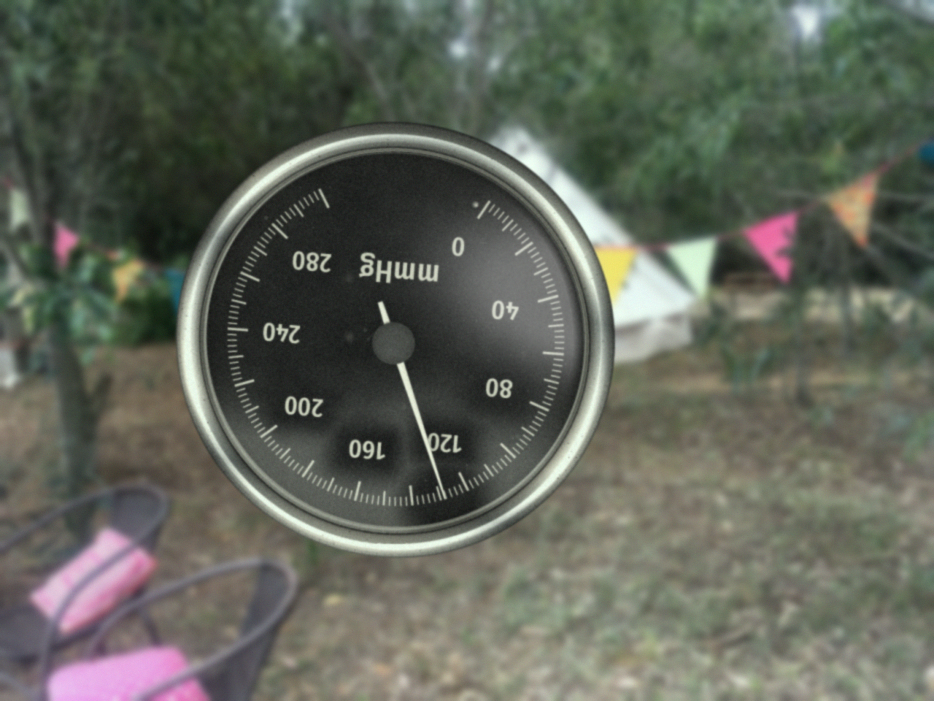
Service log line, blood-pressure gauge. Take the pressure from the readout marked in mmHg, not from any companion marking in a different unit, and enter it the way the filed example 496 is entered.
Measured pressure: 128
